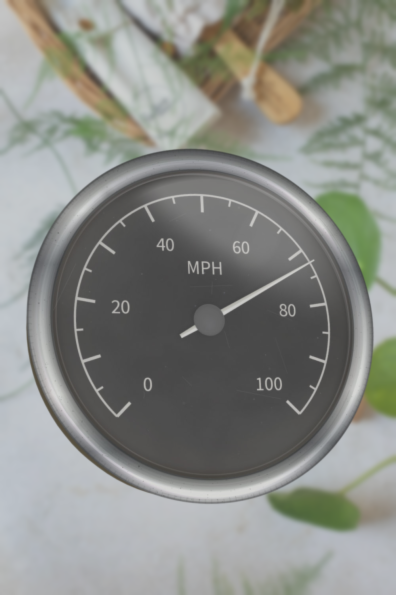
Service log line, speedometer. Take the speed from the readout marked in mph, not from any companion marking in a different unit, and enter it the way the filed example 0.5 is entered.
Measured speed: 72.5
